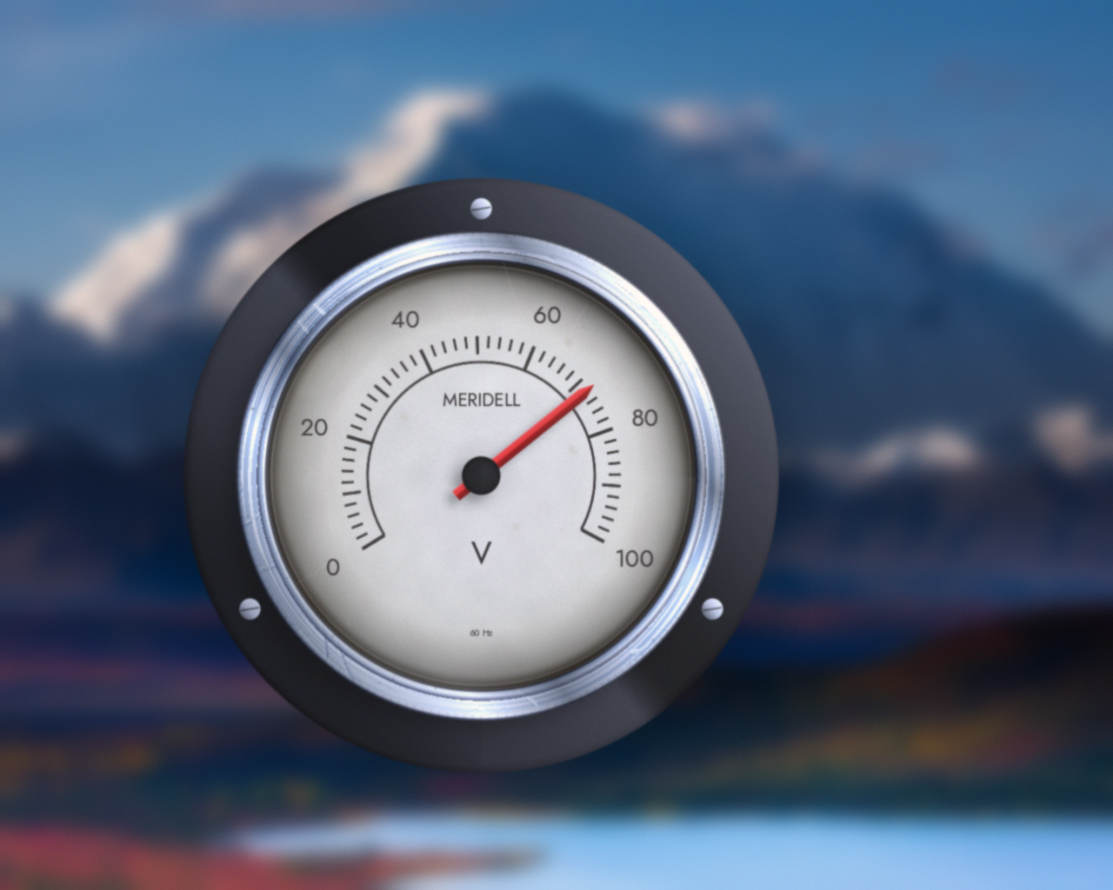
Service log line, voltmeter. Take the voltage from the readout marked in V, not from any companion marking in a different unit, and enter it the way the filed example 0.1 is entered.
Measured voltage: 72
